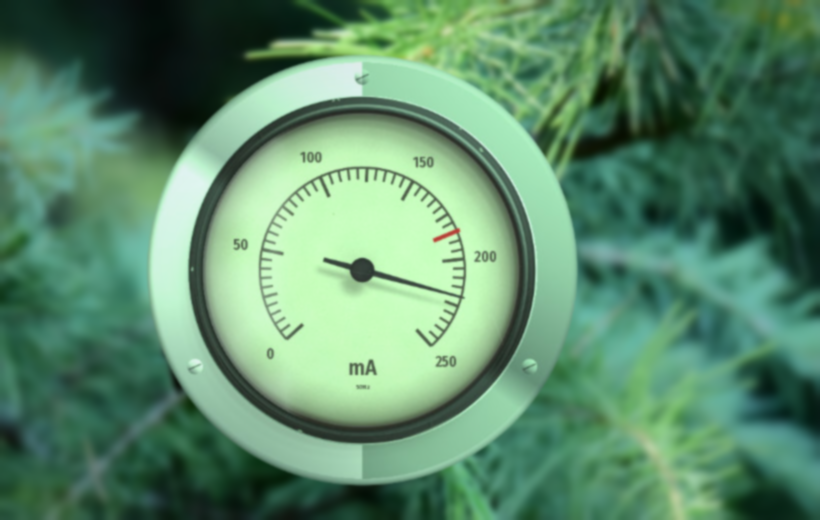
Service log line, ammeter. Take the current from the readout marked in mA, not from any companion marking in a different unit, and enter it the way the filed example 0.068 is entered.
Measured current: 220
